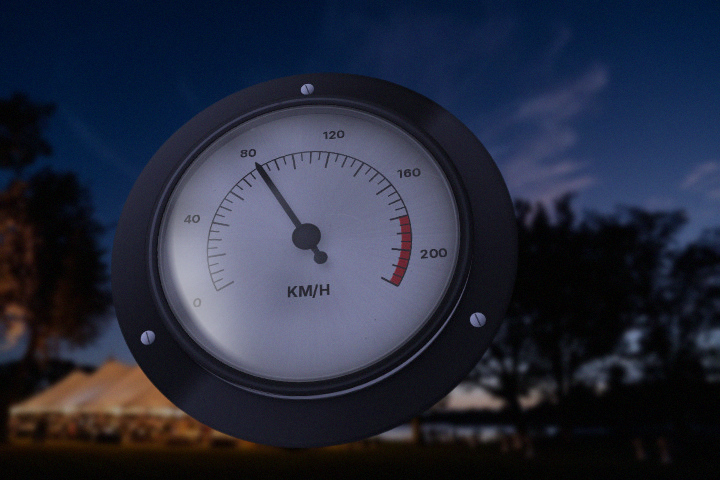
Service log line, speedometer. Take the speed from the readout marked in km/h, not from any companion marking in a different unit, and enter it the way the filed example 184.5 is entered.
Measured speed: 80
